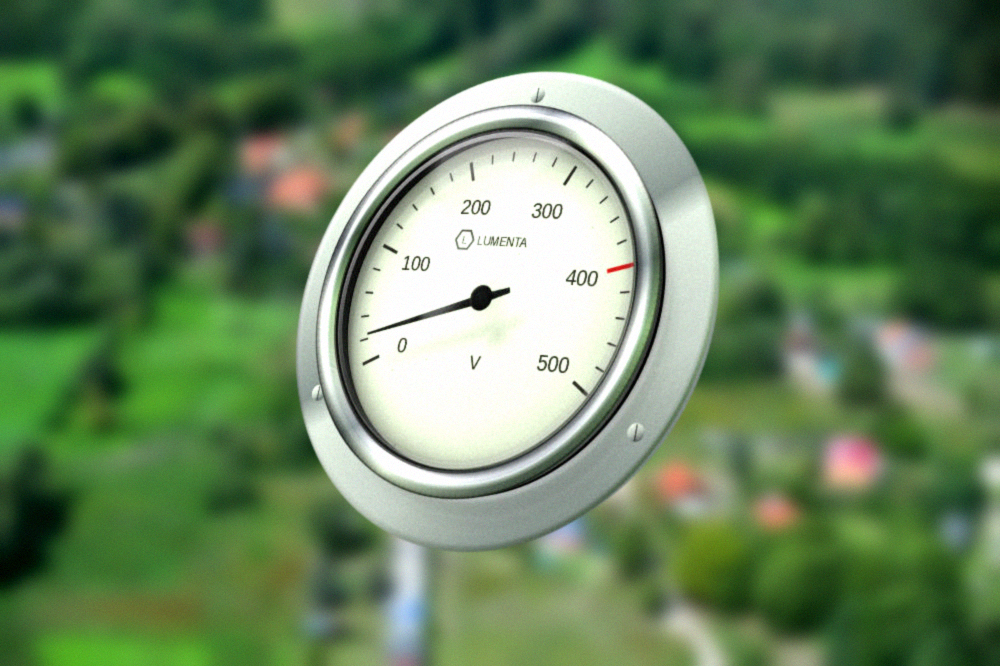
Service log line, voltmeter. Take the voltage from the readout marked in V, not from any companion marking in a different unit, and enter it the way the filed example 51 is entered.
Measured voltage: 20
